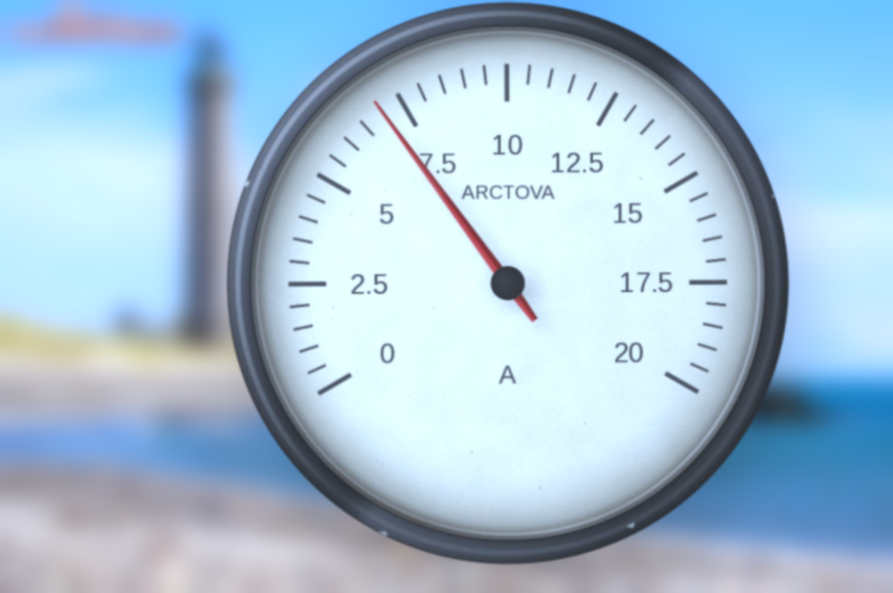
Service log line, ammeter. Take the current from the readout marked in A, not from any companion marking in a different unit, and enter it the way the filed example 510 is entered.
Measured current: 7
